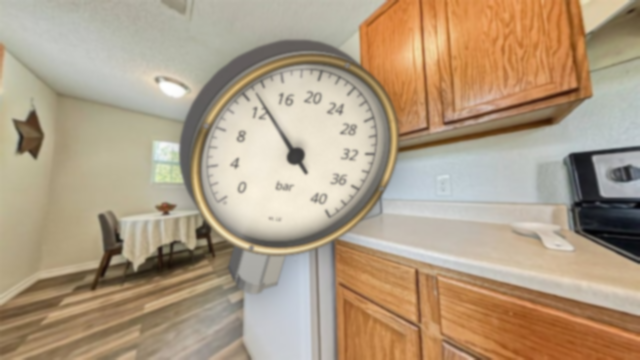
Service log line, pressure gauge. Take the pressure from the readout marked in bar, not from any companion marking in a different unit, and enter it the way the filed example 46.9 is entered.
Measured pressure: 13
